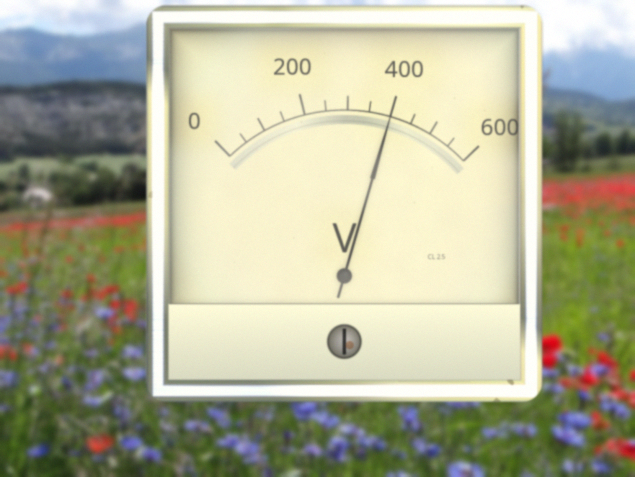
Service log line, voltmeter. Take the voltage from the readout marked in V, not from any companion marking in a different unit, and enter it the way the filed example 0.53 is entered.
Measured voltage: 400
